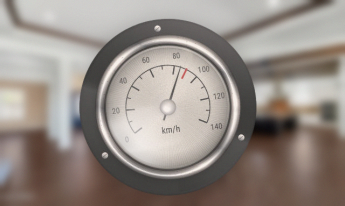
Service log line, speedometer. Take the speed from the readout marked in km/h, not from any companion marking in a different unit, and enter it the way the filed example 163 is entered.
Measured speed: 85
